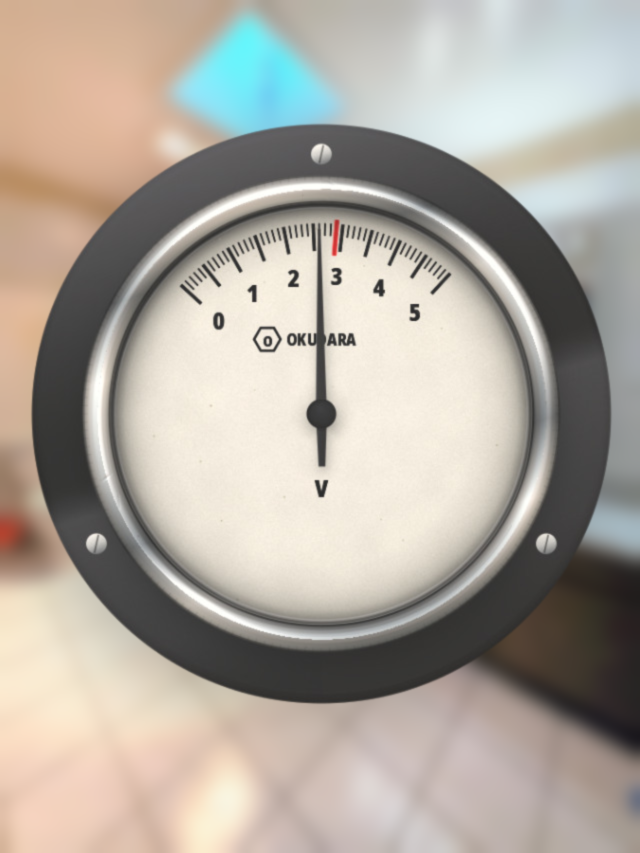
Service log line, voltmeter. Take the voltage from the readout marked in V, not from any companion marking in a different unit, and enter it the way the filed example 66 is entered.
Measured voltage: 2.6
